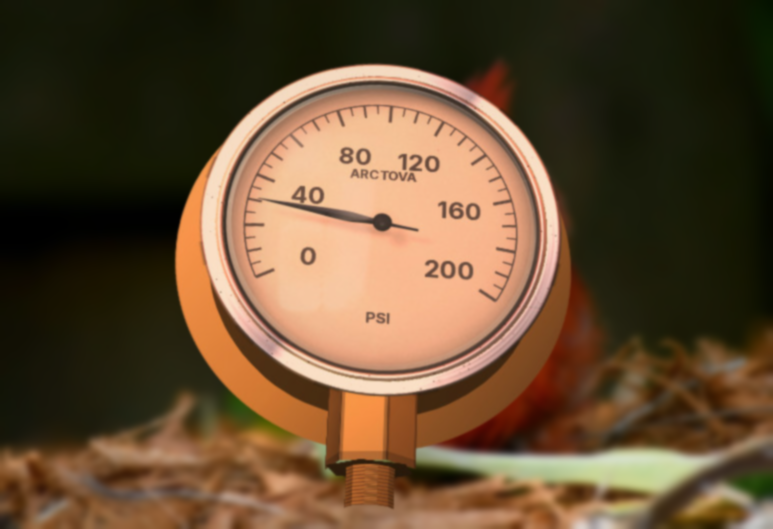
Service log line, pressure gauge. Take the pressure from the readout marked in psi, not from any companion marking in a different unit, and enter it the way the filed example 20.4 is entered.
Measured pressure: 30
